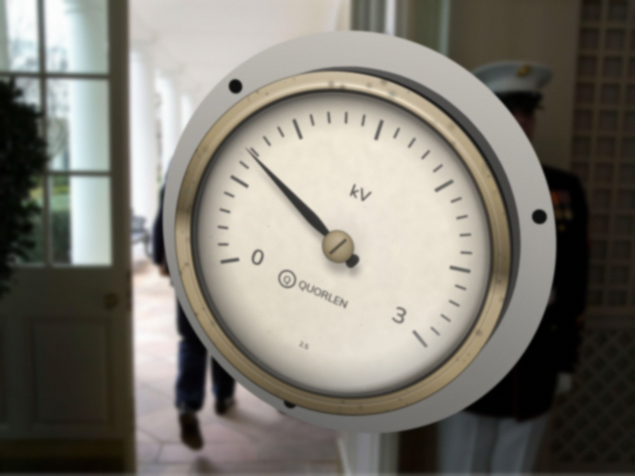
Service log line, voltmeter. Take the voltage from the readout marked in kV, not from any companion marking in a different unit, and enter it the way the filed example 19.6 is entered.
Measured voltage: 0.7
